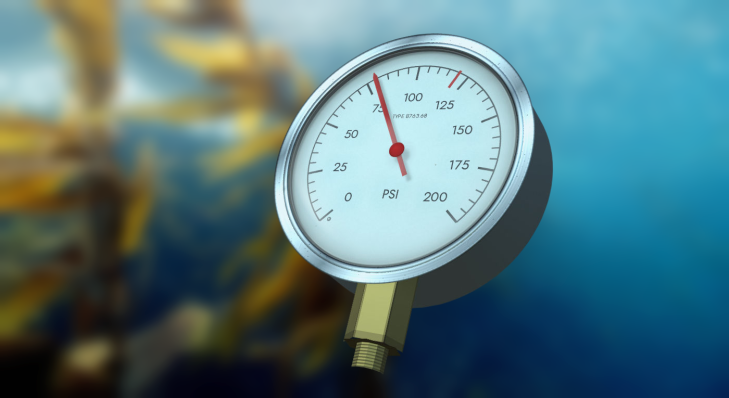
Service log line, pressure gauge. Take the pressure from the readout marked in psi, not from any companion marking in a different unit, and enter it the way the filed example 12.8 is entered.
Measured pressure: 80
